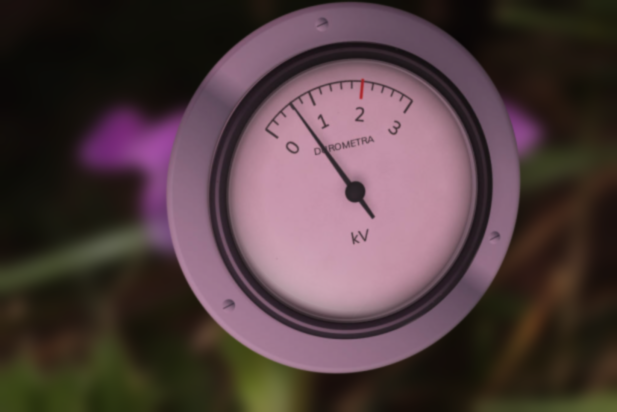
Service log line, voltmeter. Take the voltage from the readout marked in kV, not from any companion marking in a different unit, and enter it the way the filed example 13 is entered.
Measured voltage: 0.6
